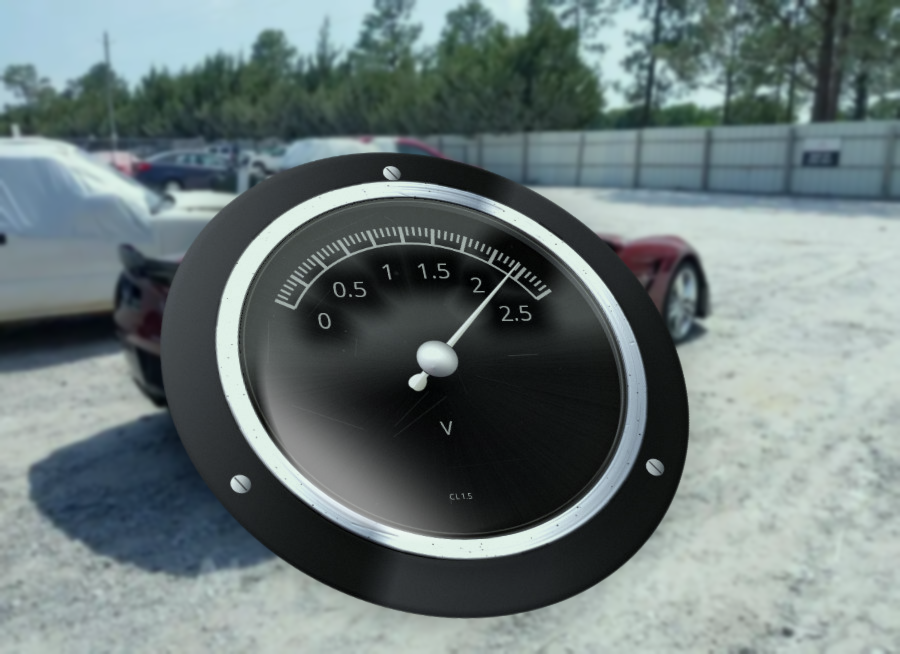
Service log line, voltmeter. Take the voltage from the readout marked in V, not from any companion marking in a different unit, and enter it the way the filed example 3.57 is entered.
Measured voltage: 2.2
